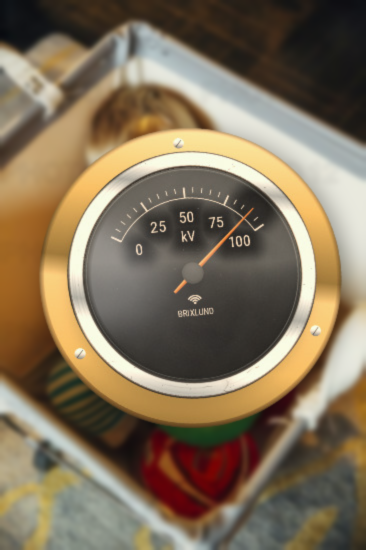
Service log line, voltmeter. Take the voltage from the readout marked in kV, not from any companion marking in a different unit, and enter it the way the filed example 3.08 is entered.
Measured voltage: 90
